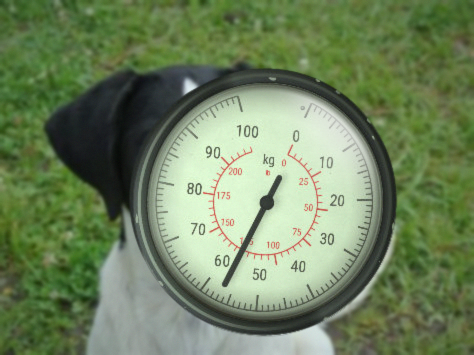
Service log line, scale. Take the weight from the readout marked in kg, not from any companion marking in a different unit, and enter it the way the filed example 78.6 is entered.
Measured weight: 57
